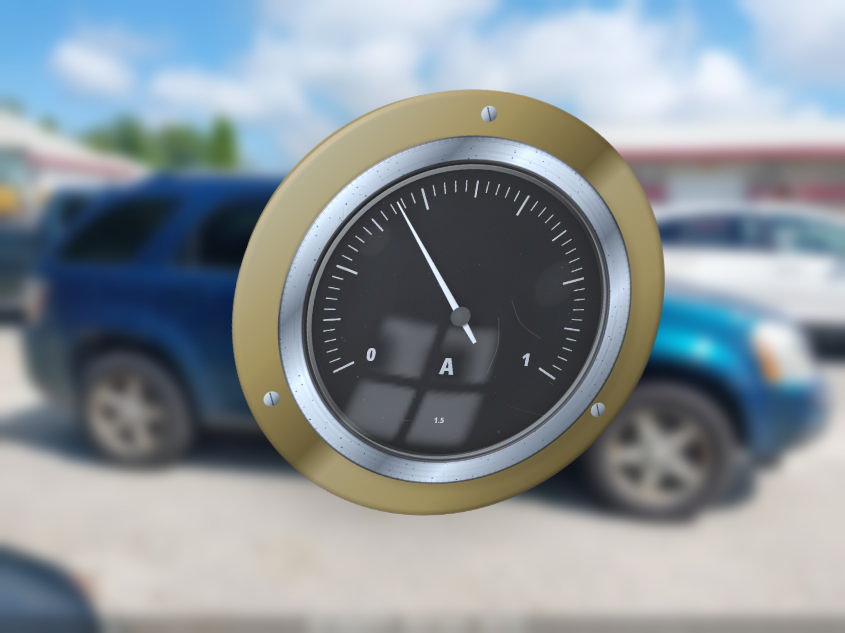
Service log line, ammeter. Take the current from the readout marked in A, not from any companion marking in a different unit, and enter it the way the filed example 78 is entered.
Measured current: 0.35
